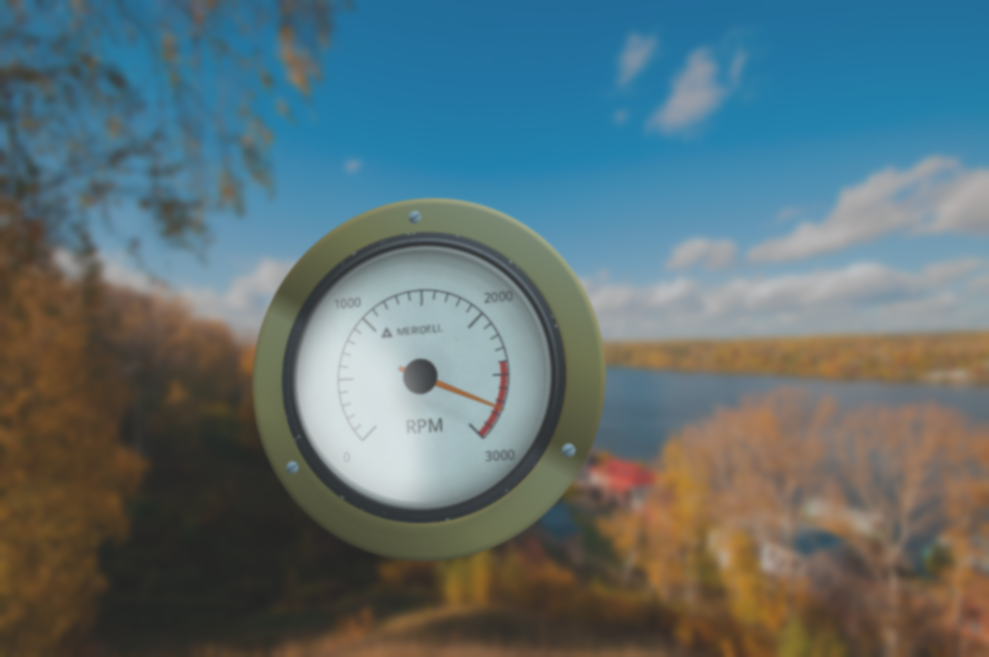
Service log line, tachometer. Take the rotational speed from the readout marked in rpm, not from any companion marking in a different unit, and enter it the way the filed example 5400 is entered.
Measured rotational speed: 2750
